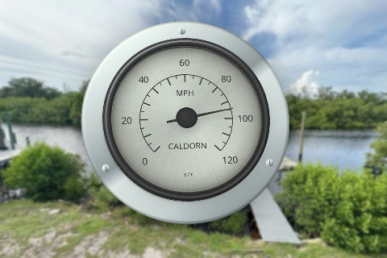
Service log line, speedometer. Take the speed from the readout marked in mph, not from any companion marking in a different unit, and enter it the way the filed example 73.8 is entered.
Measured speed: 95
